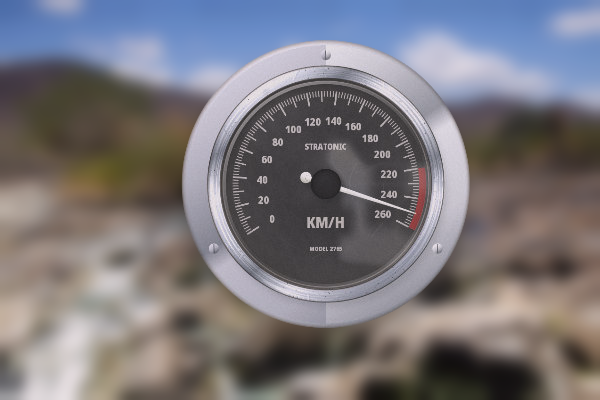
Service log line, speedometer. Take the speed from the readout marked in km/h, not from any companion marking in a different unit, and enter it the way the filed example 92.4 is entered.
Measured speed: 250
